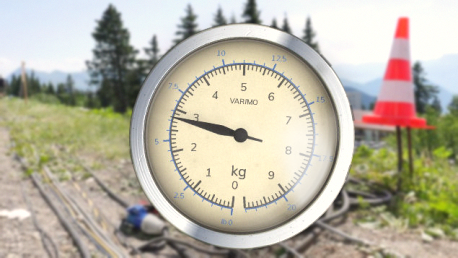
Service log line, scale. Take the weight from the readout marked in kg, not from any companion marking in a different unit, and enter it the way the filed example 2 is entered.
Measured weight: 2.8
